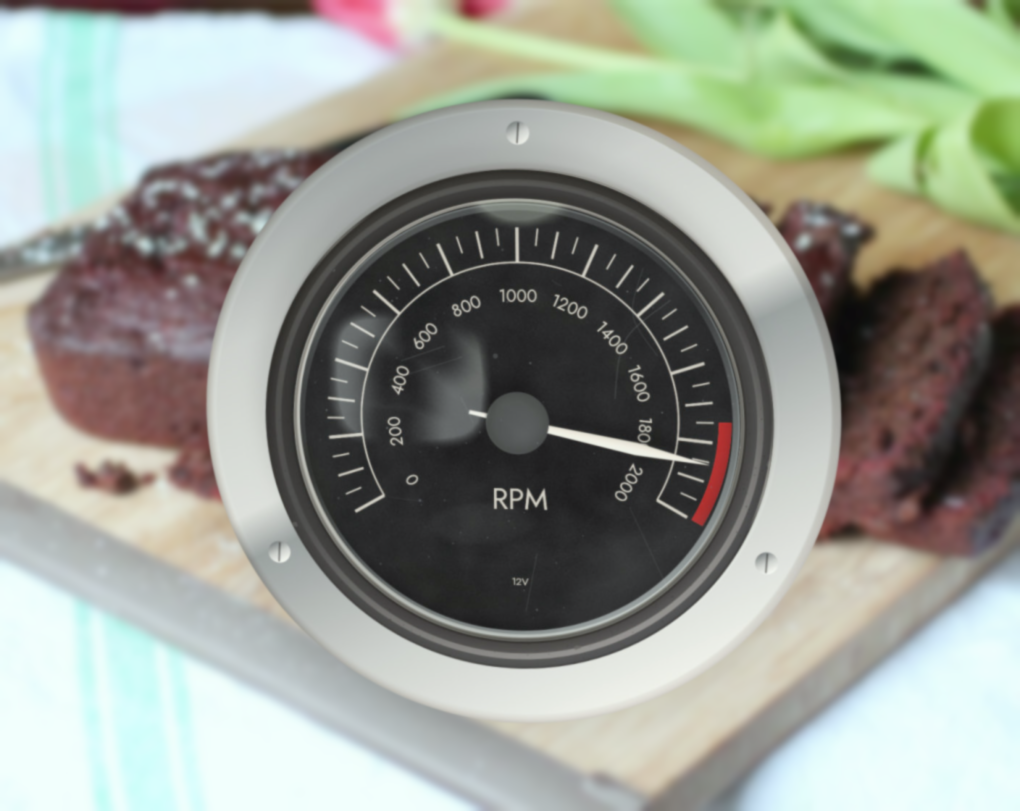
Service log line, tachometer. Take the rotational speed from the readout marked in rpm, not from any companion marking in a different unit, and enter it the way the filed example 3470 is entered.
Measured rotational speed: 1850
